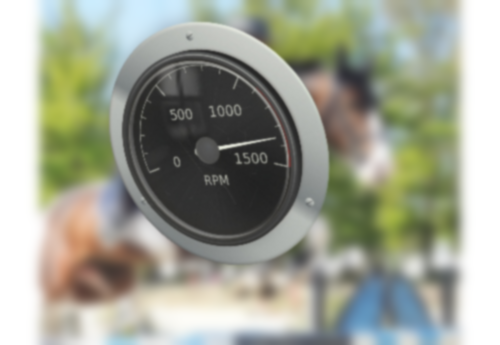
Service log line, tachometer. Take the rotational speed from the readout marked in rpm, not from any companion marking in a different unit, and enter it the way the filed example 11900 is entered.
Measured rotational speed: 1350
